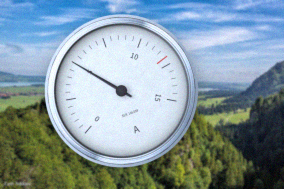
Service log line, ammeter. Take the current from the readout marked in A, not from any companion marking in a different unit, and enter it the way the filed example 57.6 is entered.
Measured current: 5
